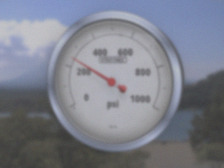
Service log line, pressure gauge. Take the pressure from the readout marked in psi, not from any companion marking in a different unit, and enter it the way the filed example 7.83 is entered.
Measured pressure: 250
